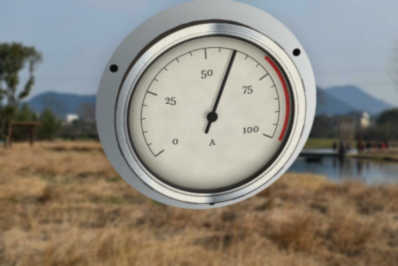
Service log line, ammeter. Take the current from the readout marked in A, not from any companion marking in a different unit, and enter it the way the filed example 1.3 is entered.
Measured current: 60
